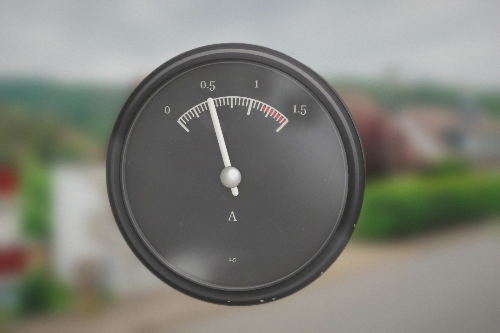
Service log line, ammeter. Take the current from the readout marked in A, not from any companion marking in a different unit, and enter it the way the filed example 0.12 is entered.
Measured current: 0.5
